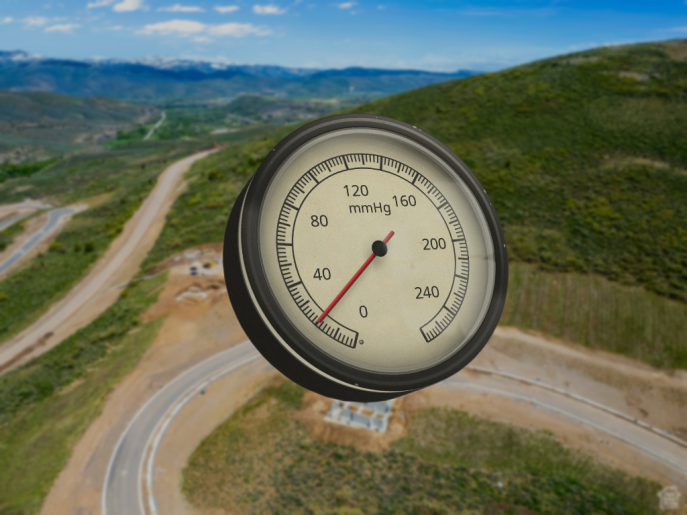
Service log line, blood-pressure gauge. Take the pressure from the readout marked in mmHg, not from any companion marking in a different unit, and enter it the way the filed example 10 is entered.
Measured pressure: 20
